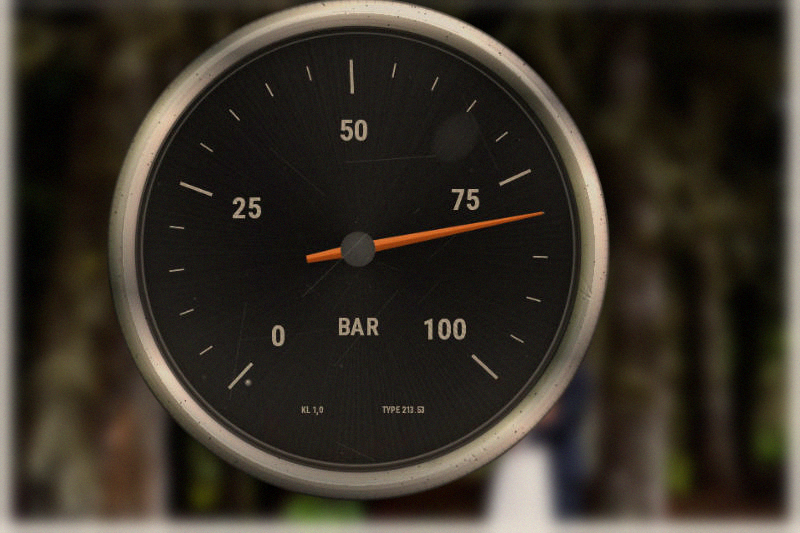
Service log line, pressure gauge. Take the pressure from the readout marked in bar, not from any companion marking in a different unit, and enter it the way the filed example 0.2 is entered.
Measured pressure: 80
